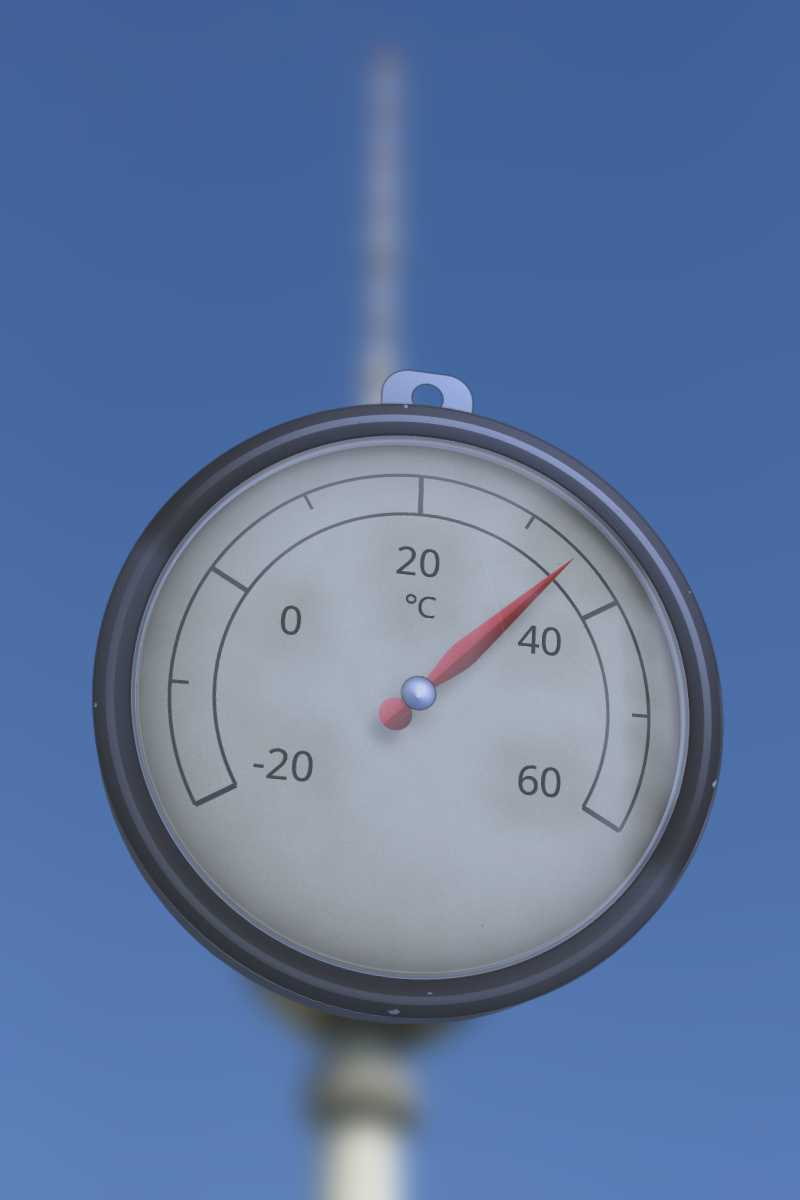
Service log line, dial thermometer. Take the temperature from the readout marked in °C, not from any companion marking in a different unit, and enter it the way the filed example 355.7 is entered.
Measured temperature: 35
